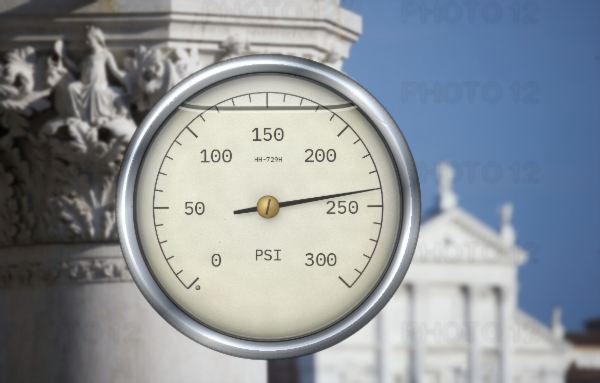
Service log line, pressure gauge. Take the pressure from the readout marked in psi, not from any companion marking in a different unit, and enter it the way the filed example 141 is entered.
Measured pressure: 240
